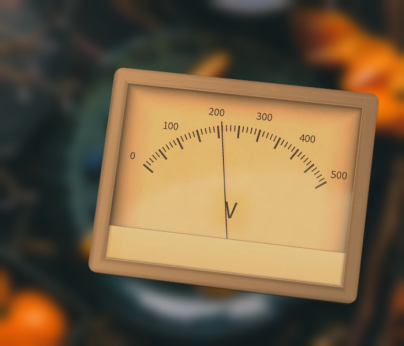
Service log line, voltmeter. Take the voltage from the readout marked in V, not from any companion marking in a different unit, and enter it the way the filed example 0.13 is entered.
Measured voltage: 210
